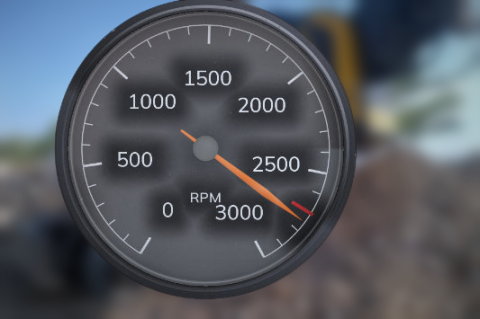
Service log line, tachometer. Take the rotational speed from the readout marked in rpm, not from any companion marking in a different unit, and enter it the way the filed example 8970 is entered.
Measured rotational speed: 2750
